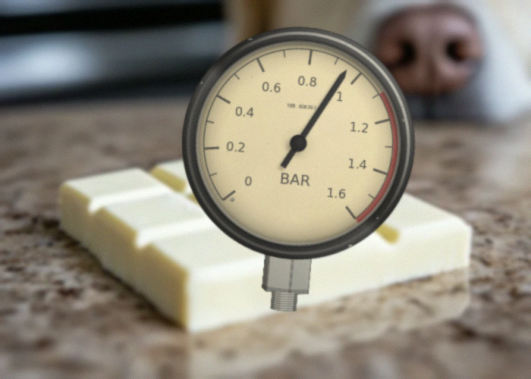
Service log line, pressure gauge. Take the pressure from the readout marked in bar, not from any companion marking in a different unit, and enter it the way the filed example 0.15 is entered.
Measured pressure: 0.95
